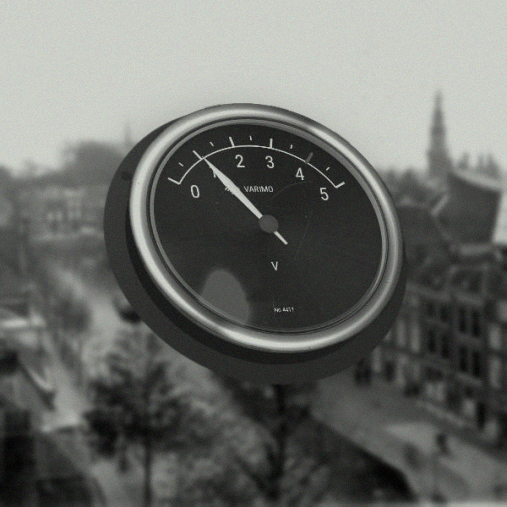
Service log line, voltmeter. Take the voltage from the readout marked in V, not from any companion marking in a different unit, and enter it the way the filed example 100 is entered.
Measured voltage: 1
